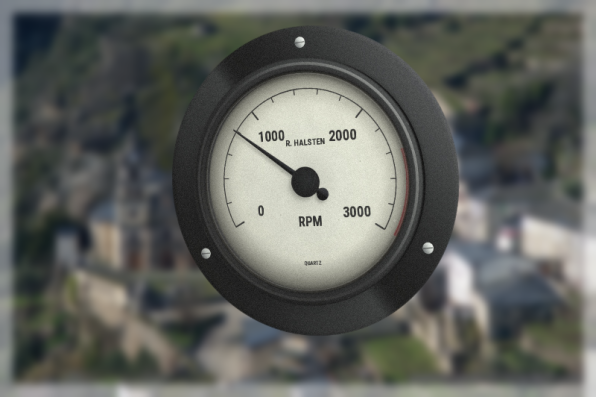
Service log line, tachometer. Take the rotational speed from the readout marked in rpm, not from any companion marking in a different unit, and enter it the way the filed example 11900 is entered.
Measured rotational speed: 800
